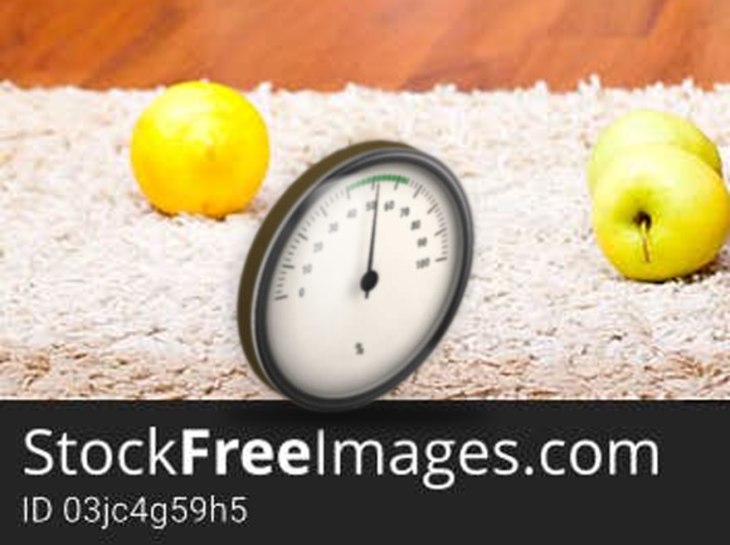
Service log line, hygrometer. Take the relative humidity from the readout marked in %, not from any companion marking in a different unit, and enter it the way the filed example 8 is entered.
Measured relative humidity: 50
